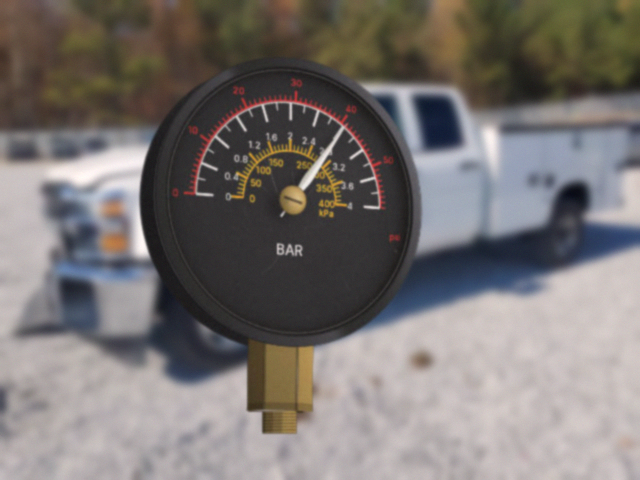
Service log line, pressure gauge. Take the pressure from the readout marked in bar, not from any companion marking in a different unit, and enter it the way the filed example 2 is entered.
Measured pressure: 2.8
